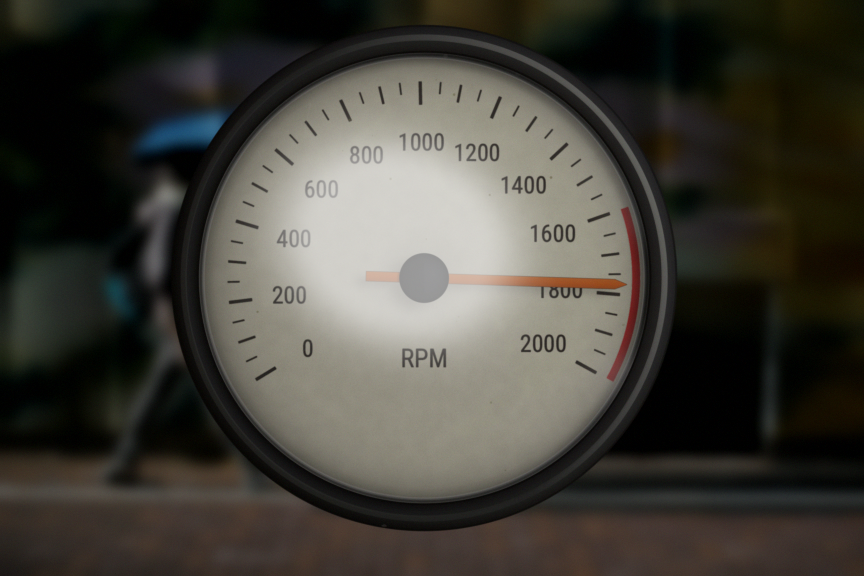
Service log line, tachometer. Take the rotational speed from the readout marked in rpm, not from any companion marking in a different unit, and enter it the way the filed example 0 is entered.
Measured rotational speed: 1775
